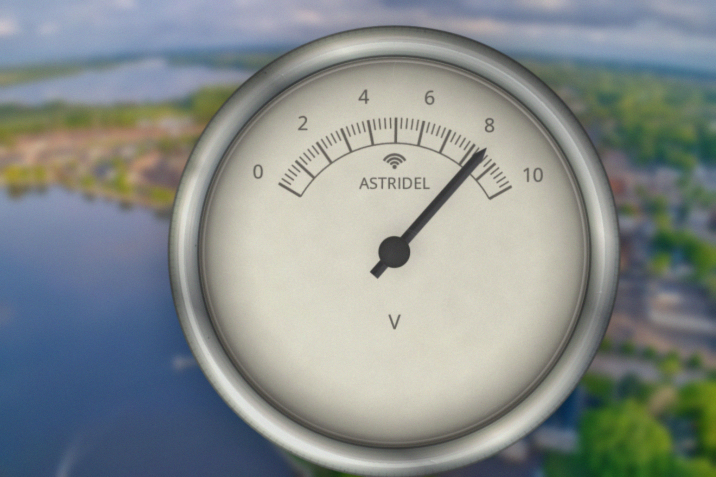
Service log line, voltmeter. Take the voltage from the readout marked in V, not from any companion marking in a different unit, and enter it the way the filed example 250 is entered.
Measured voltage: 8.4
